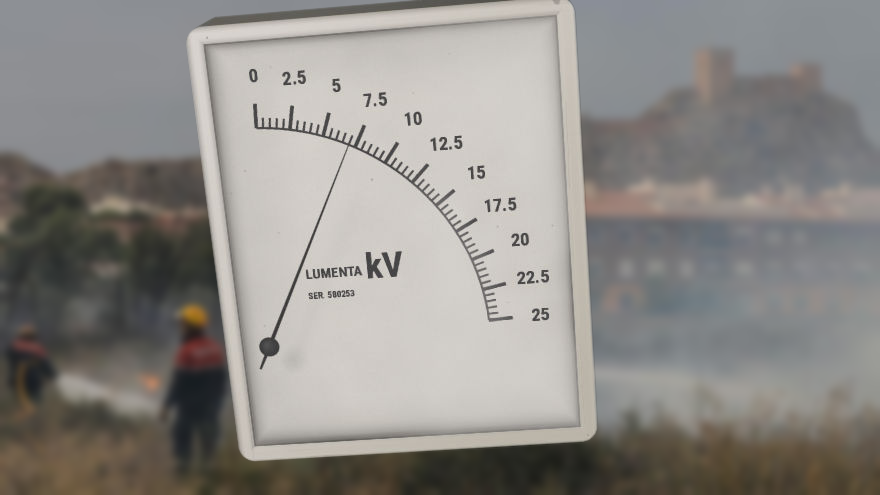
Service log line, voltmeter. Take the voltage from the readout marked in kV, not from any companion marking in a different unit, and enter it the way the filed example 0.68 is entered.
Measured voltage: 7
